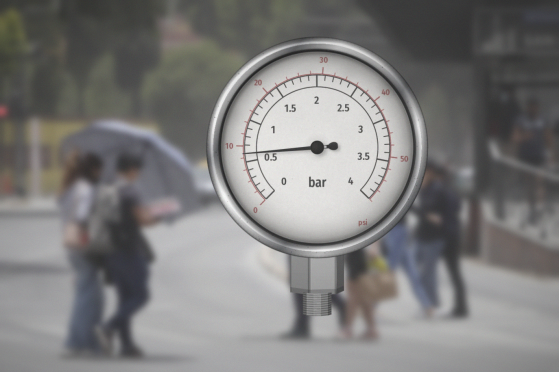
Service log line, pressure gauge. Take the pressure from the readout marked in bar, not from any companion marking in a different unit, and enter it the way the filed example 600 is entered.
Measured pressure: 0.6
